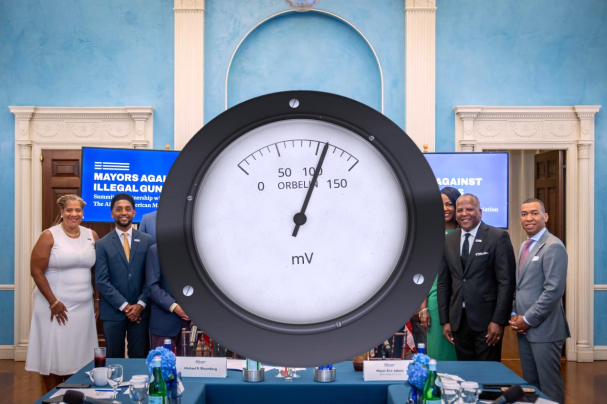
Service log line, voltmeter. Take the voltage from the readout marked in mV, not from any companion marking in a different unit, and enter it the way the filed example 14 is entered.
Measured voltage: 110
